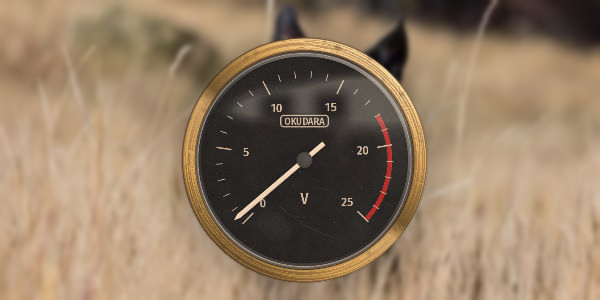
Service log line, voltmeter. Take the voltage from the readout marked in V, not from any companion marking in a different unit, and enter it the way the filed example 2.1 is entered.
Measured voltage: 0.5
